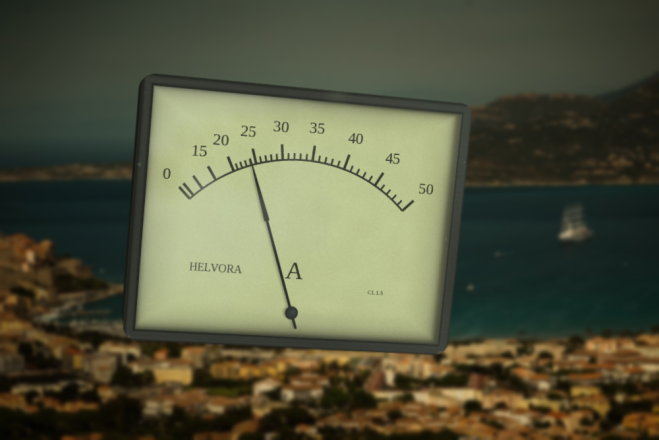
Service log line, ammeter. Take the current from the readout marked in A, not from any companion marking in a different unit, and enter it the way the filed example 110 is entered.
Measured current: 24
